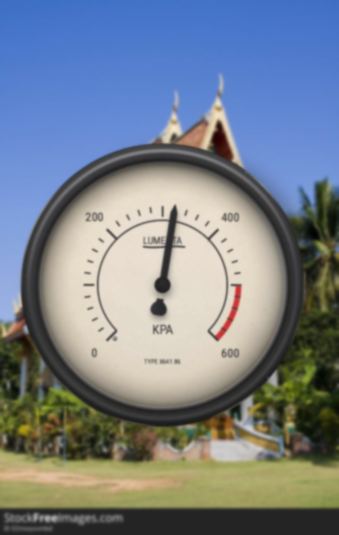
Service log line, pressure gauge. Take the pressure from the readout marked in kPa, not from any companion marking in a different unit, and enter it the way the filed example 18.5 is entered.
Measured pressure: 320
